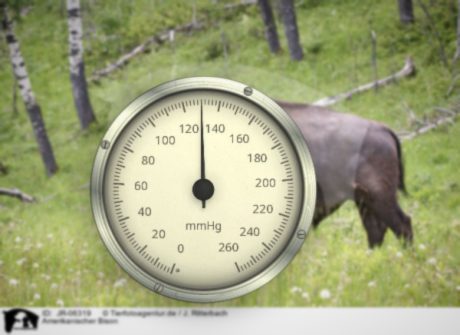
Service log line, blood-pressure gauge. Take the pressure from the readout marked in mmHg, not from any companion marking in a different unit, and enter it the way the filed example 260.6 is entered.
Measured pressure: 130
